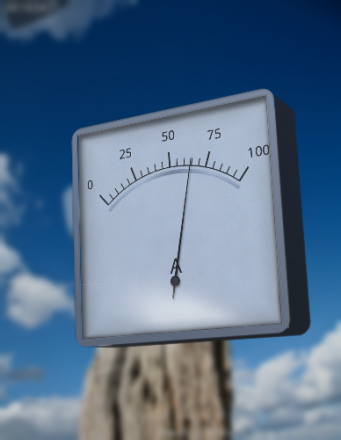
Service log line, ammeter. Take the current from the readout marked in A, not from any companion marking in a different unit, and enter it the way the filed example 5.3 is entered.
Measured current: 65
